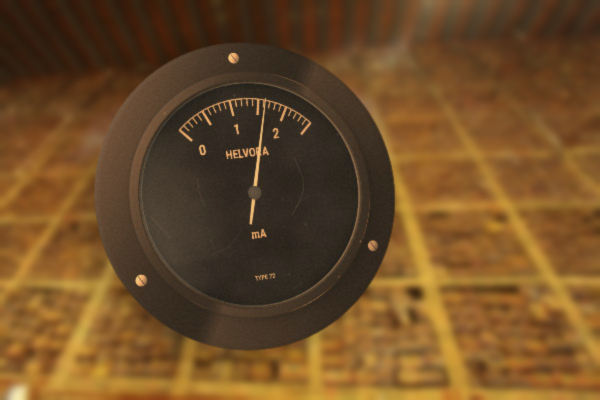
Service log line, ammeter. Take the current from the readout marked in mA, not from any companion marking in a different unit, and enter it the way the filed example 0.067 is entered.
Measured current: 1.6
